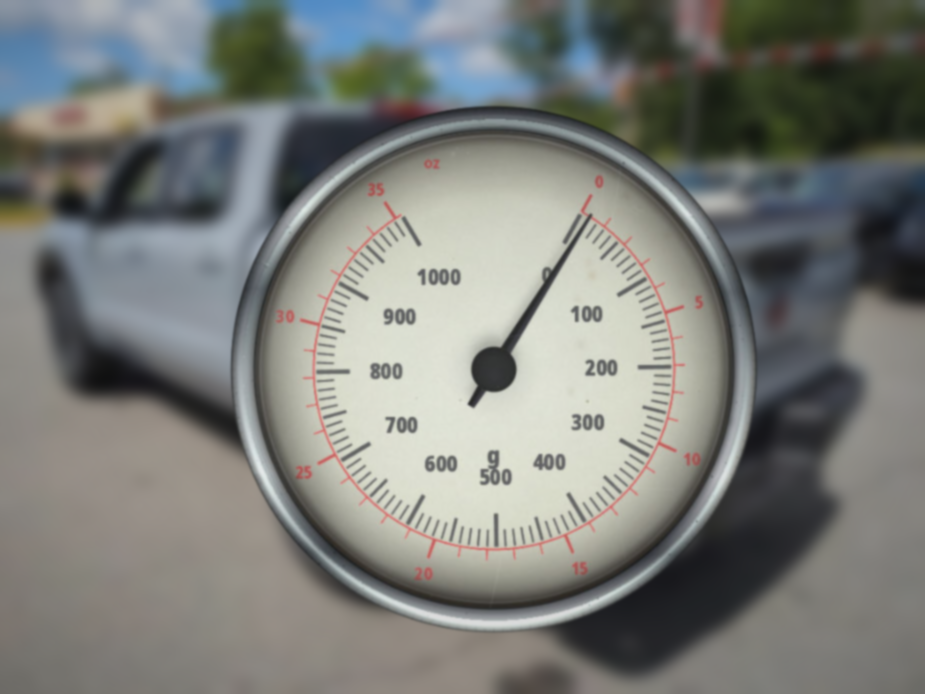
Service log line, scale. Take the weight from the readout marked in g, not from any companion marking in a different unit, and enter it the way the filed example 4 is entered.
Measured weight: 10
